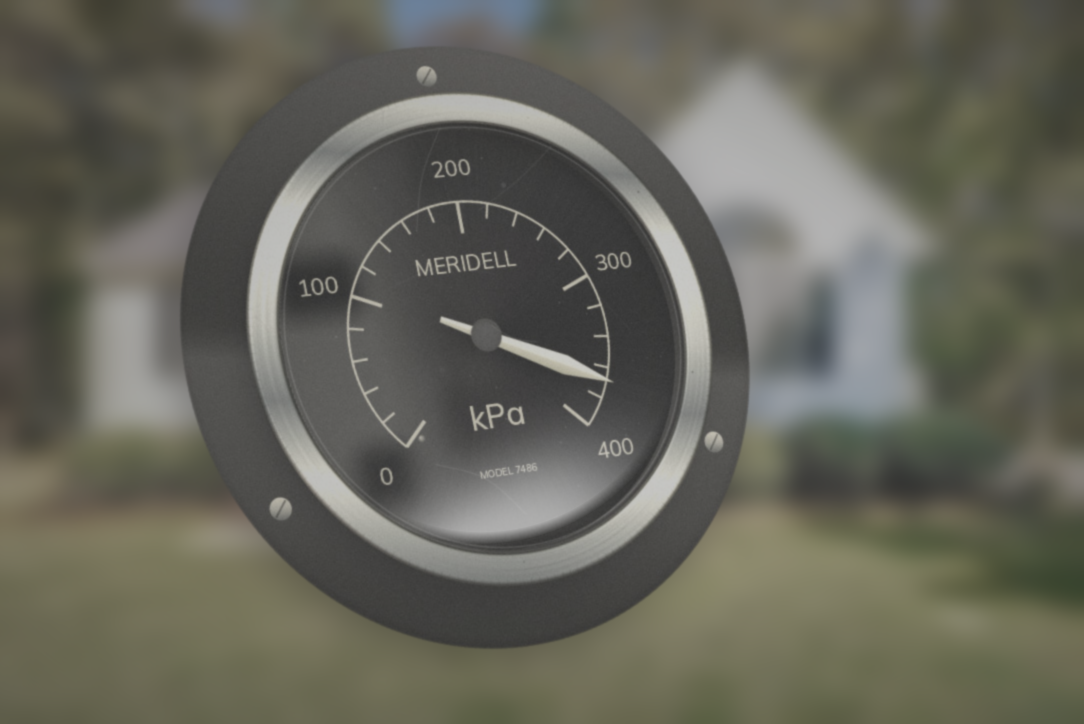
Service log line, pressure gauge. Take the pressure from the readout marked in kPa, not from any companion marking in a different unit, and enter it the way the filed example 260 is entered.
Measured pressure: 370
